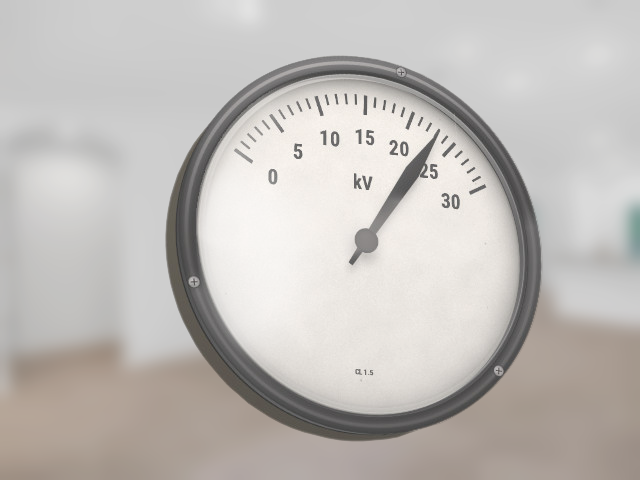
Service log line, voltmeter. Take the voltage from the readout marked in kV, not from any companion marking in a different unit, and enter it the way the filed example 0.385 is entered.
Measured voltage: 23
